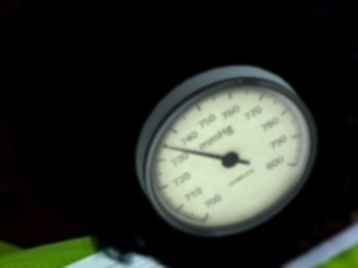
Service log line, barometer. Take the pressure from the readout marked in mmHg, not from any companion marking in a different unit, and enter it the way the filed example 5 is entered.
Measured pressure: 735
